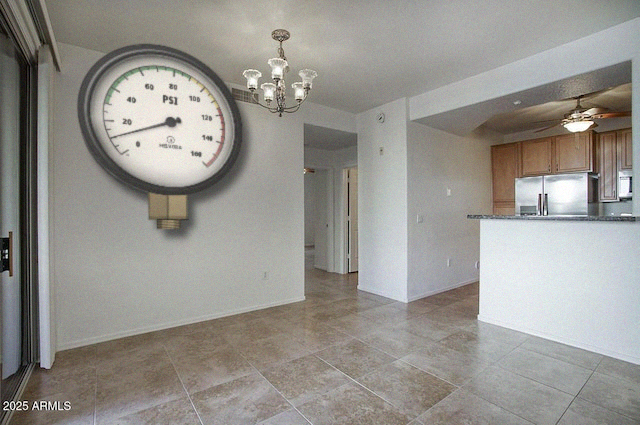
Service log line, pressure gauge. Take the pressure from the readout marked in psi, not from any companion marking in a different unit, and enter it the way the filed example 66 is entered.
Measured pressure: 10
